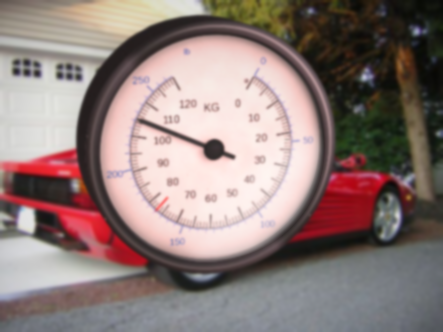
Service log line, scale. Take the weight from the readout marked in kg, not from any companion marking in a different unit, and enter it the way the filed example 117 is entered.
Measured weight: 105
